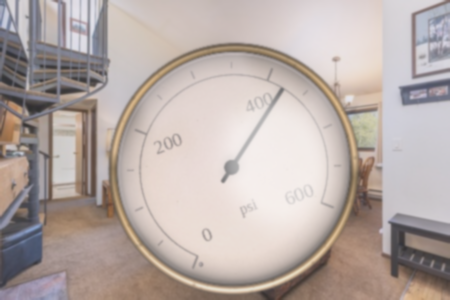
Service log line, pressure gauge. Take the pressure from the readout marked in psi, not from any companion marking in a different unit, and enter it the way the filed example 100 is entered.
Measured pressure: 425
